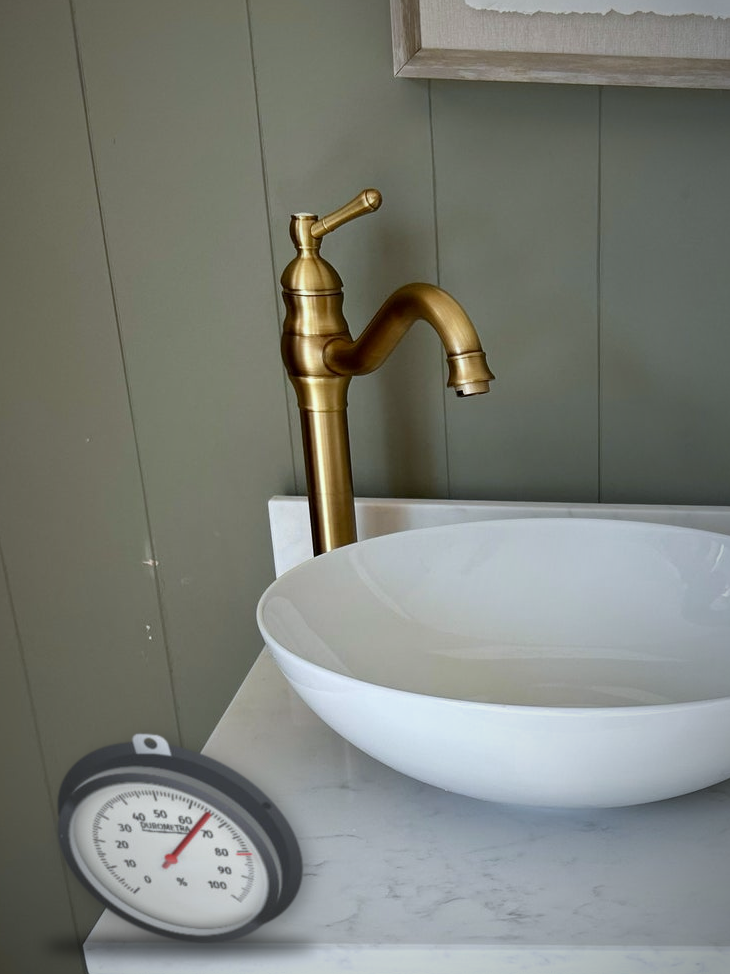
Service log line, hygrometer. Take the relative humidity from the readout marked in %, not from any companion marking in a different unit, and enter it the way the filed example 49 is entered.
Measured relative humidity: 65
